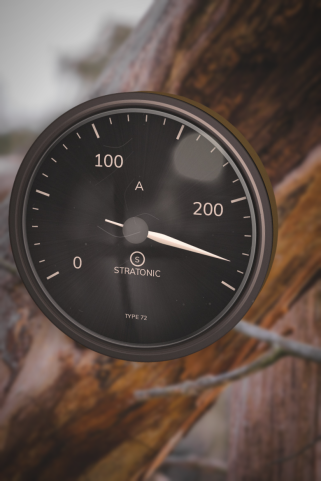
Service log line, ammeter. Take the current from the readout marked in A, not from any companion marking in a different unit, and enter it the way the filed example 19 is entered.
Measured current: 235
